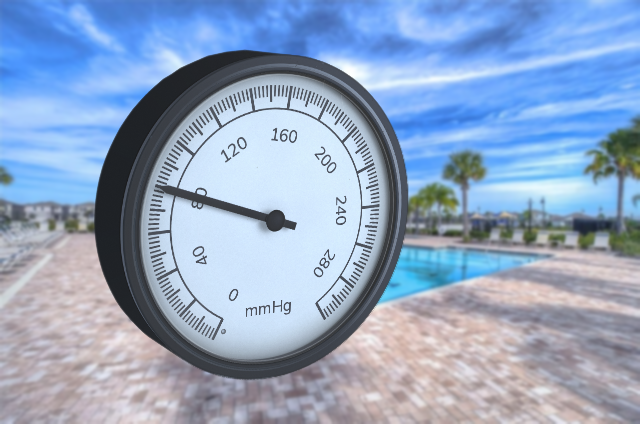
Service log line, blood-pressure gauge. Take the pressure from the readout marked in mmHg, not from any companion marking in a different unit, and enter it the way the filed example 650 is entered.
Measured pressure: 80
